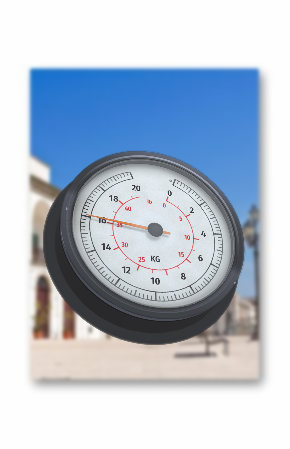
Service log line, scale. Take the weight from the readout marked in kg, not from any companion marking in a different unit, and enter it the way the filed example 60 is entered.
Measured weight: 16
